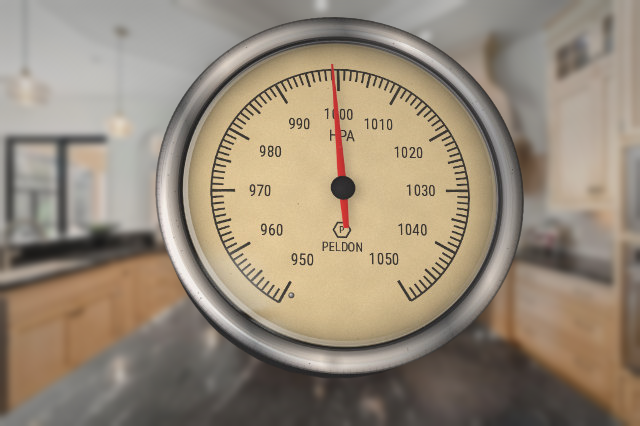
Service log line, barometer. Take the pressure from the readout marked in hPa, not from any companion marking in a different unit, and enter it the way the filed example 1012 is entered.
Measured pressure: 999
